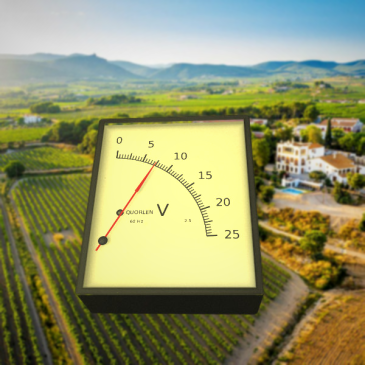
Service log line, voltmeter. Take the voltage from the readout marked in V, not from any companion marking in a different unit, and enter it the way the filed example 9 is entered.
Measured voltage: 7.5
